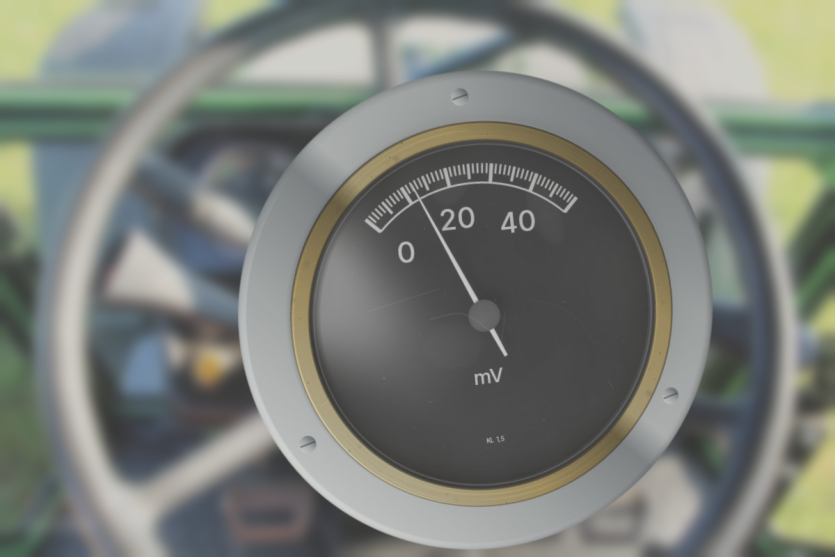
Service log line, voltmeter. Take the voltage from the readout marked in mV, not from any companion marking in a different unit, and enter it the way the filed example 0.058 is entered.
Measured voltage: 12
